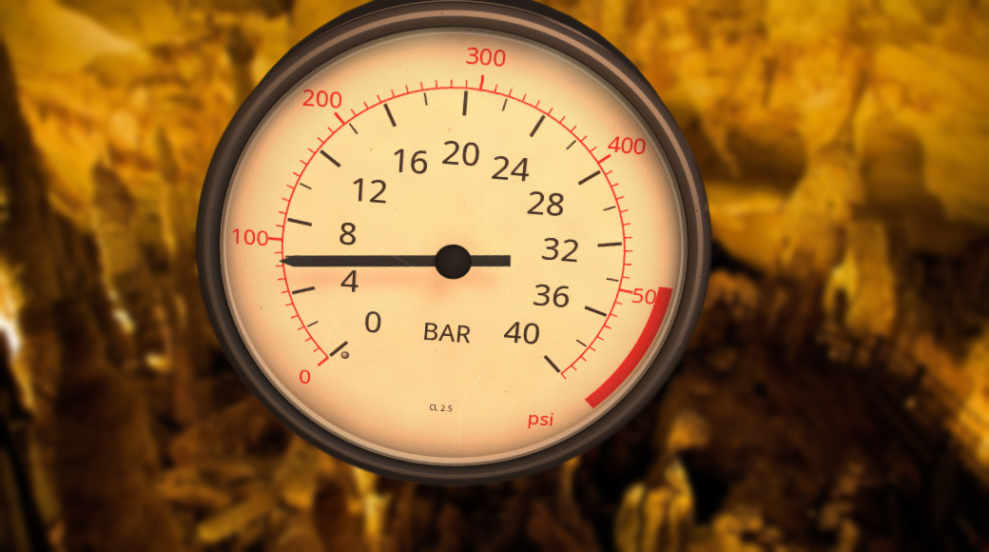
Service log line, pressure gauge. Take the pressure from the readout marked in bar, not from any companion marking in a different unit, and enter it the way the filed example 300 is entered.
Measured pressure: 6
